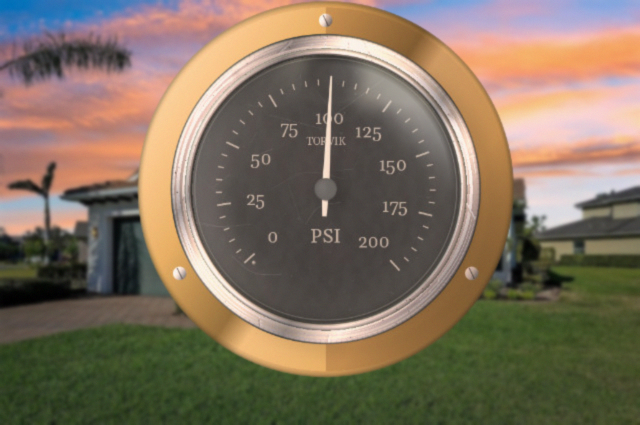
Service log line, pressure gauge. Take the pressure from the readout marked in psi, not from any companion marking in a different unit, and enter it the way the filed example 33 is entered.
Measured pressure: 100
